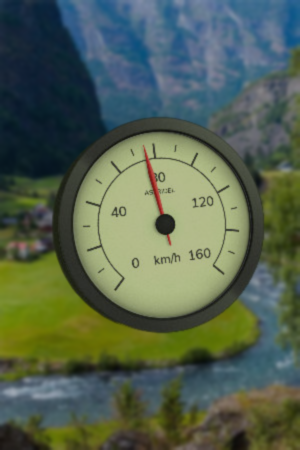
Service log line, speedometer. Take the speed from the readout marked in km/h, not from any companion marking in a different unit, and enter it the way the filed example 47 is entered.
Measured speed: 75
